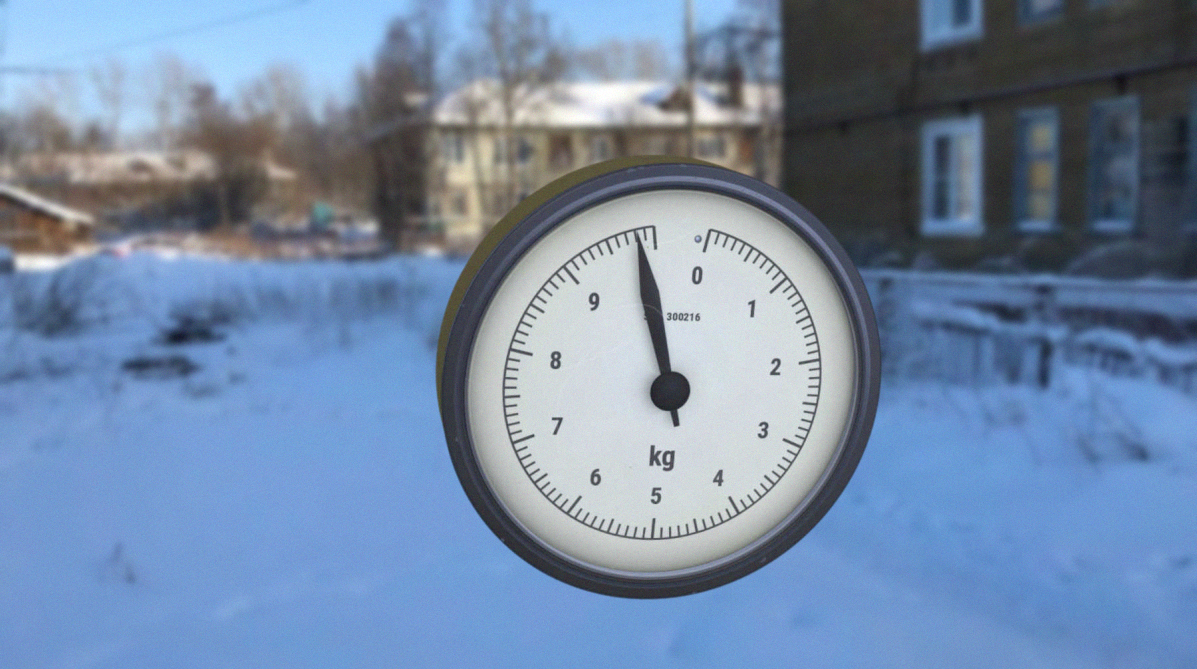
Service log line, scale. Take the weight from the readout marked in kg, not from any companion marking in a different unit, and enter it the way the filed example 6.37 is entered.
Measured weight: 9.8
